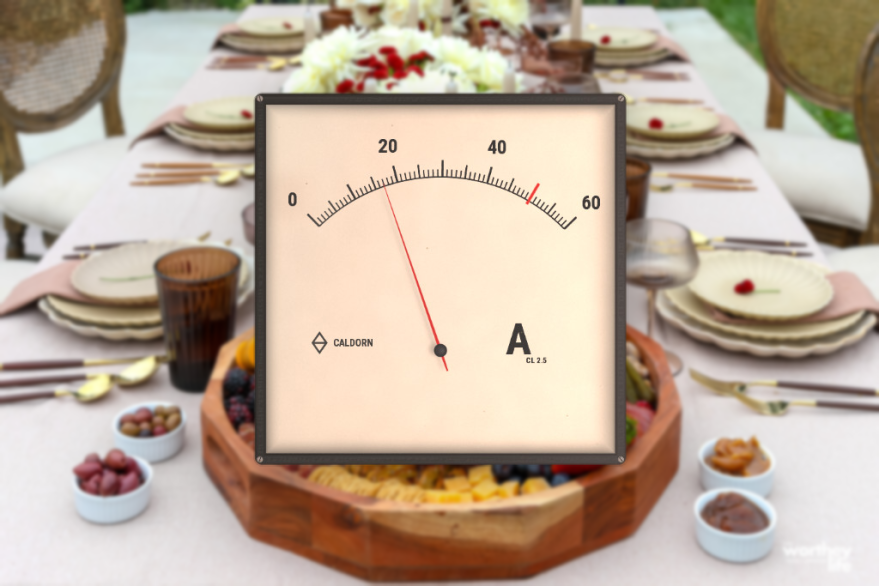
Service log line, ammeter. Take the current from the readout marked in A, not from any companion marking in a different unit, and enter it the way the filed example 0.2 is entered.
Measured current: 17
